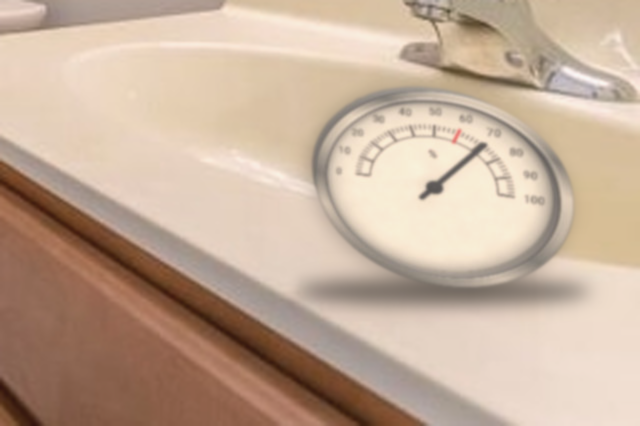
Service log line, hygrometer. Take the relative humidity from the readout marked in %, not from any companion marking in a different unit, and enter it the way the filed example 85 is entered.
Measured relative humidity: 70
